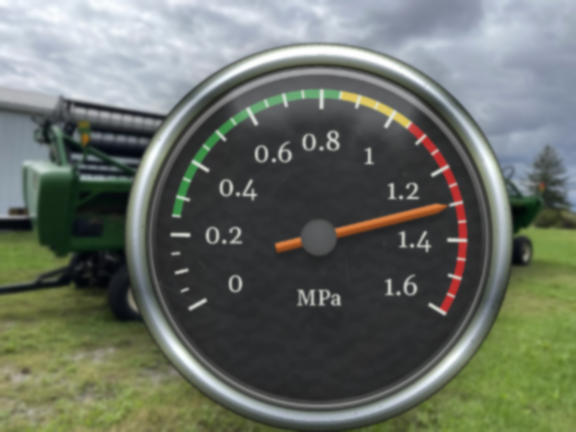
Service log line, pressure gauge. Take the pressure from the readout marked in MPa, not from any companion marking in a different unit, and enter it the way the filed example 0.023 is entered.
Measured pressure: 1.3
